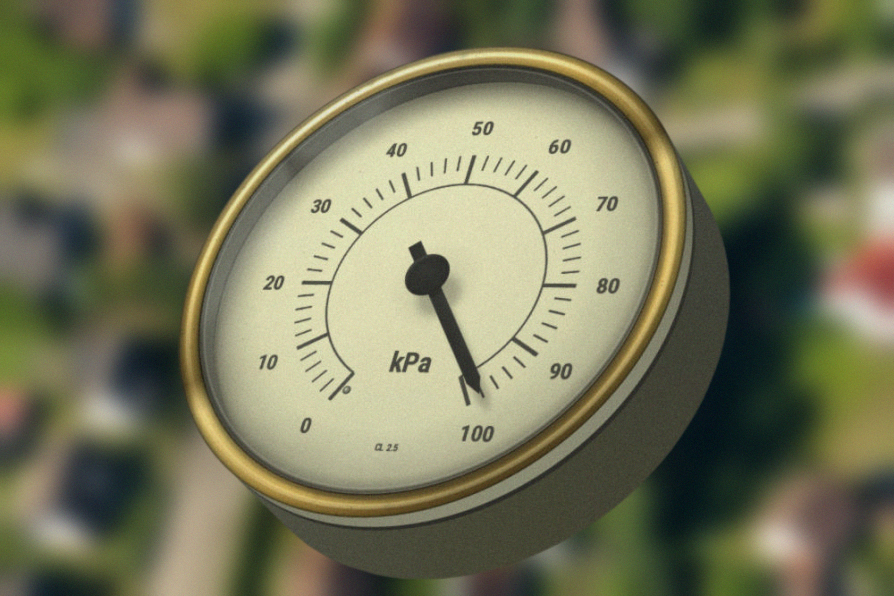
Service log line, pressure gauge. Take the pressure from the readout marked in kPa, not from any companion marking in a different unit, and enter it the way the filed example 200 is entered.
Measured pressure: 98
